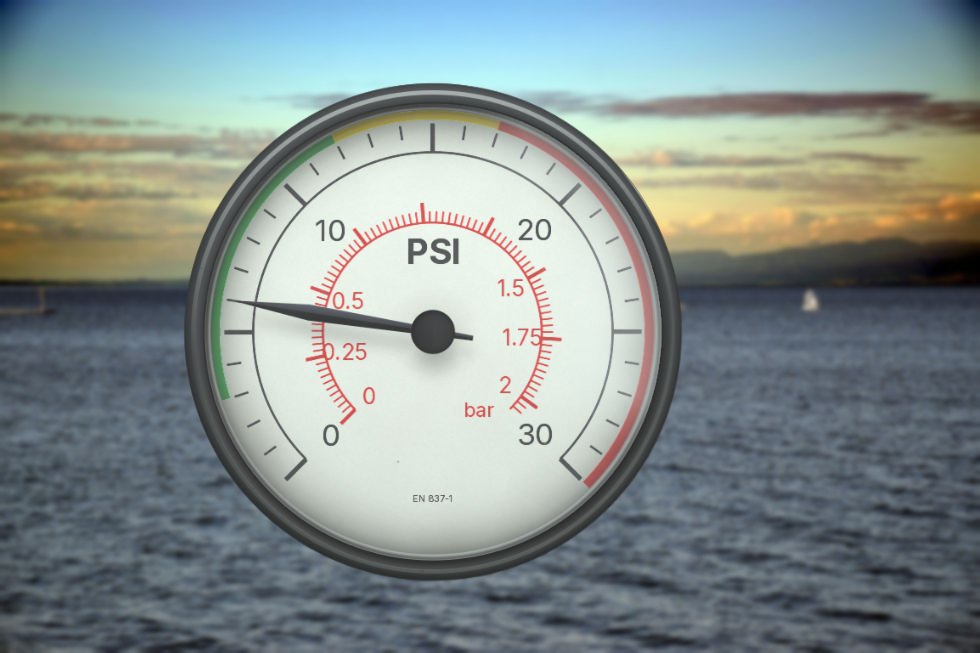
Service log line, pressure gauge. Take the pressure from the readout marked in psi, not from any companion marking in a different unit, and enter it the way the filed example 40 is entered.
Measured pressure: 6
